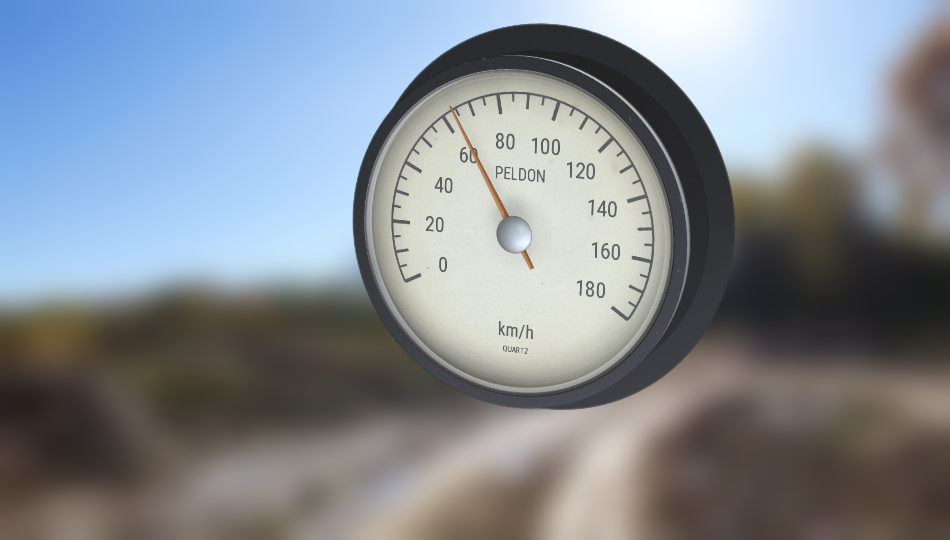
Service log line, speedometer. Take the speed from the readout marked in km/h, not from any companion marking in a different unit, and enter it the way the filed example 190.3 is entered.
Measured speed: 65
